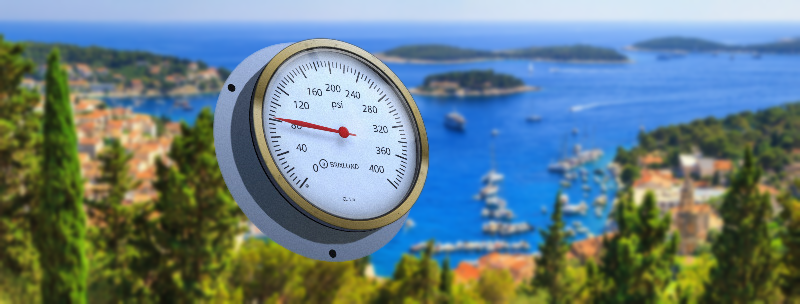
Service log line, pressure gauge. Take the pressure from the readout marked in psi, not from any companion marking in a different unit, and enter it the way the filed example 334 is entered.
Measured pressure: 80
